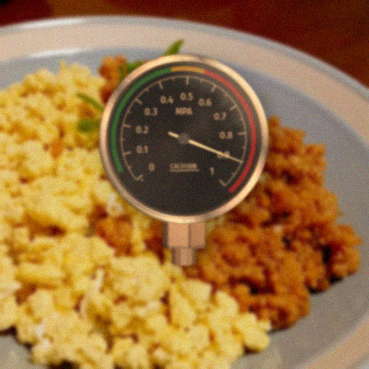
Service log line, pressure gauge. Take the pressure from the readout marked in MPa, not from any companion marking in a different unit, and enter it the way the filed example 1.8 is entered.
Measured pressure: 0.9
